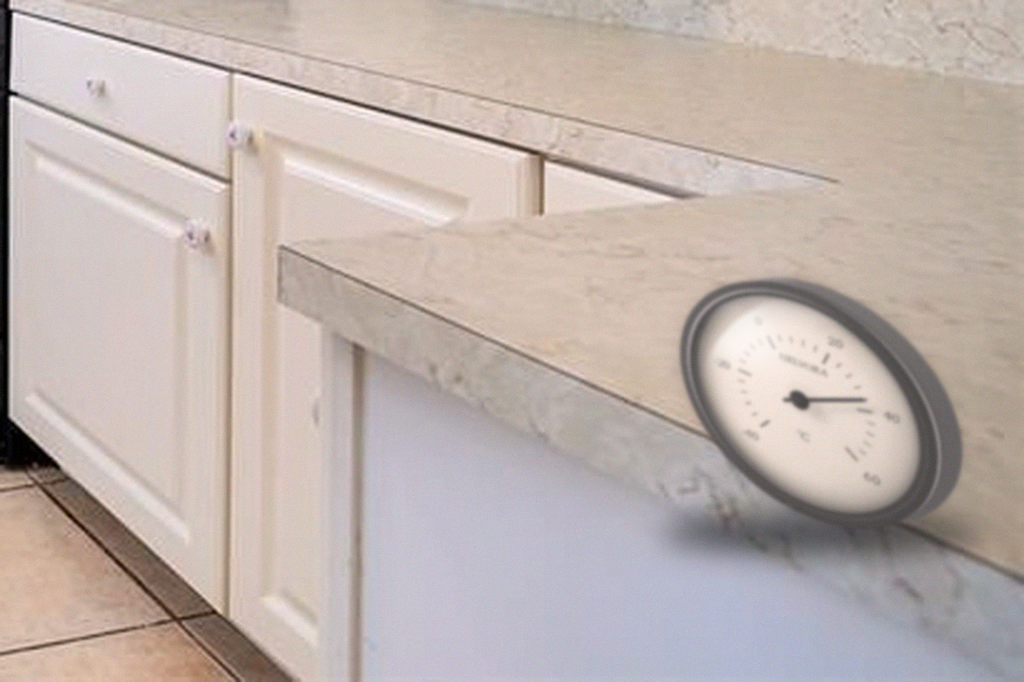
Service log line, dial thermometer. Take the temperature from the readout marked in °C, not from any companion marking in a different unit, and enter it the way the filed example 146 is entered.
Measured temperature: 36
